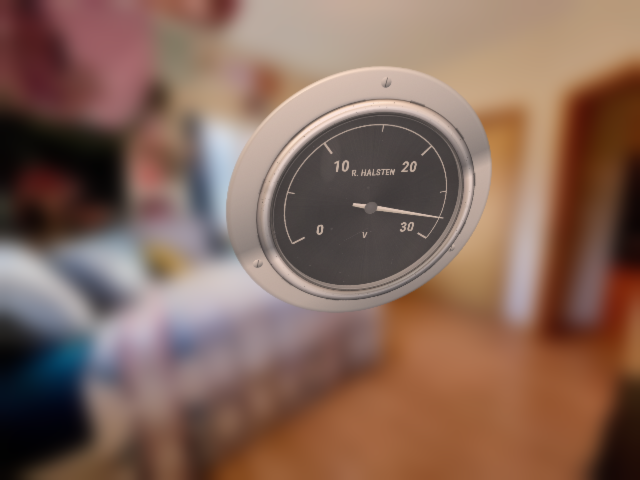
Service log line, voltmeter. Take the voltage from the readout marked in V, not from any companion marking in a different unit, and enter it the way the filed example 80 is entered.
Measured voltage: 27.5
